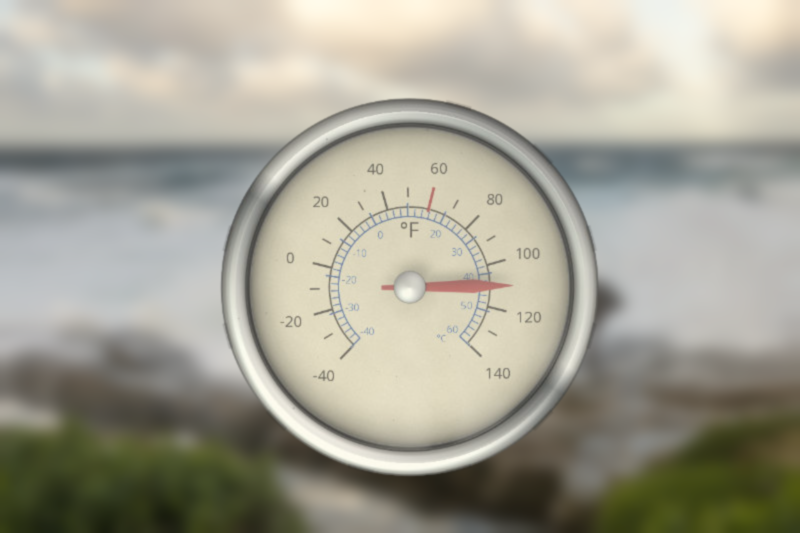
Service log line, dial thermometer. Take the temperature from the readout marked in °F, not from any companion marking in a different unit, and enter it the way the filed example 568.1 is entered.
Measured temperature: 110
